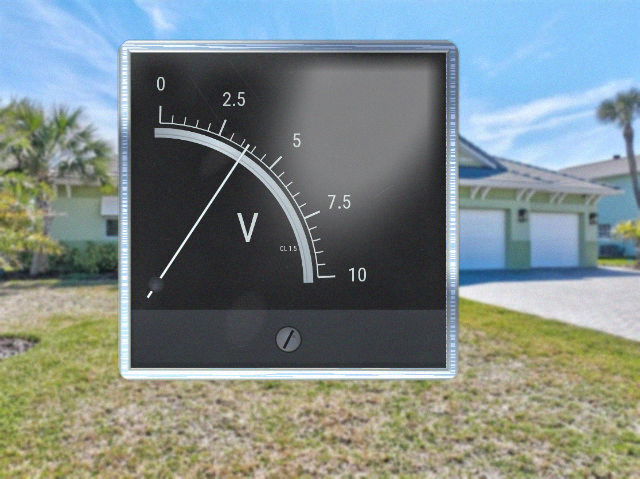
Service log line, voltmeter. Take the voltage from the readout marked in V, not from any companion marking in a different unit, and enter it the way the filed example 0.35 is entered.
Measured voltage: 3.75
